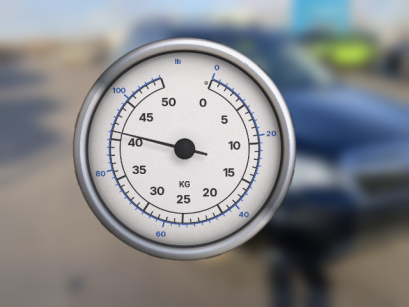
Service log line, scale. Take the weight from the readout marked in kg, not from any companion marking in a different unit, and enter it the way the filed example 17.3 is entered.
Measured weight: 41
